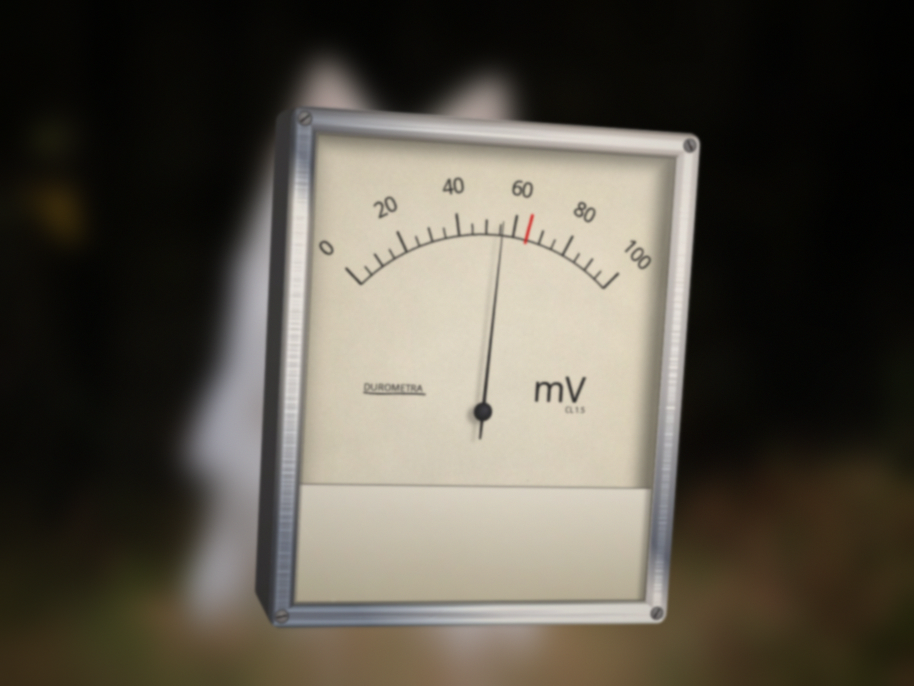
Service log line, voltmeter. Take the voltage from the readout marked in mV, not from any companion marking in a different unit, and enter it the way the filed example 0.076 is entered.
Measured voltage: 55
